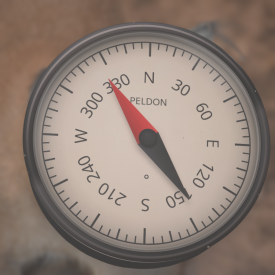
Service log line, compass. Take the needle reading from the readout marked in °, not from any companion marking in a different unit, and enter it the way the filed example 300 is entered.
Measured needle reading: 325
